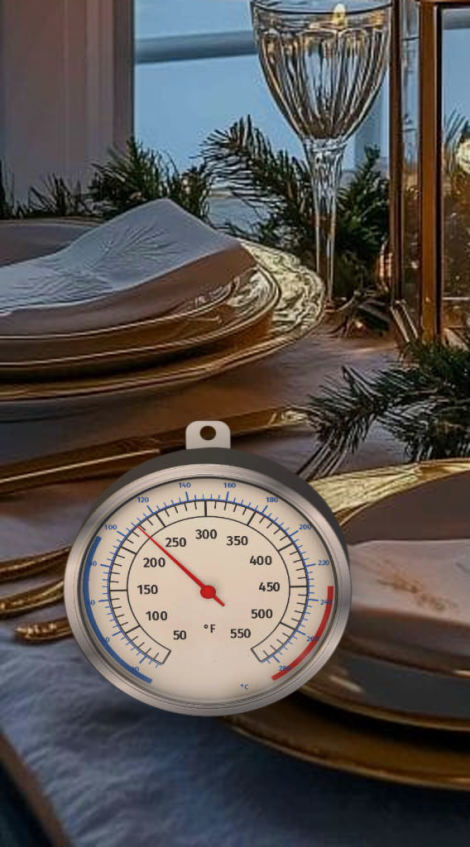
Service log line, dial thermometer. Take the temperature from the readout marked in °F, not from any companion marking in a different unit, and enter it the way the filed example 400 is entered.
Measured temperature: 230
